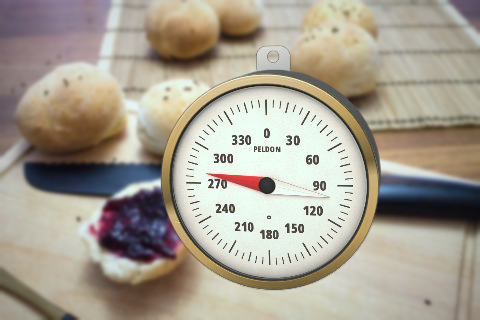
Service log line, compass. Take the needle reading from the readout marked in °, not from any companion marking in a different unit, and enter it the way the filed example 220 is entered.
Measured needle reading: 280
